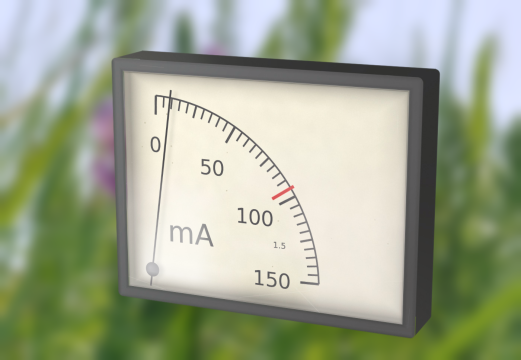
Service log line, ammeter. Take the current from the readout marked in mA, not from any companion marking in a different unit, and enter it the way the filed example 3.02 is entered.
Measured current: 10
